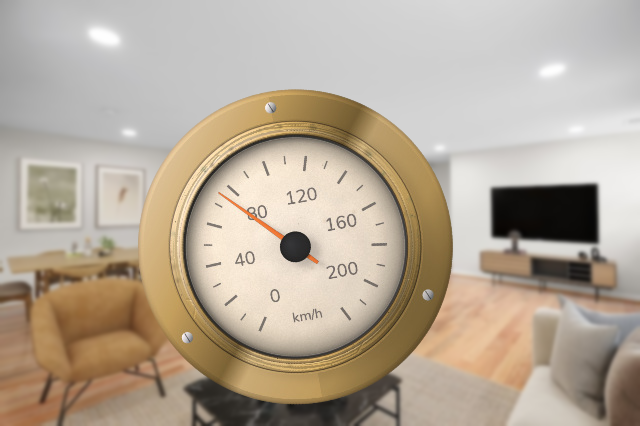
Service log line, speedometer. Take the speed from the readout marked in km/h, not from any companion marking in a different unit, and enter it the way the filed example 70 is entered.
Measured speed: 75
